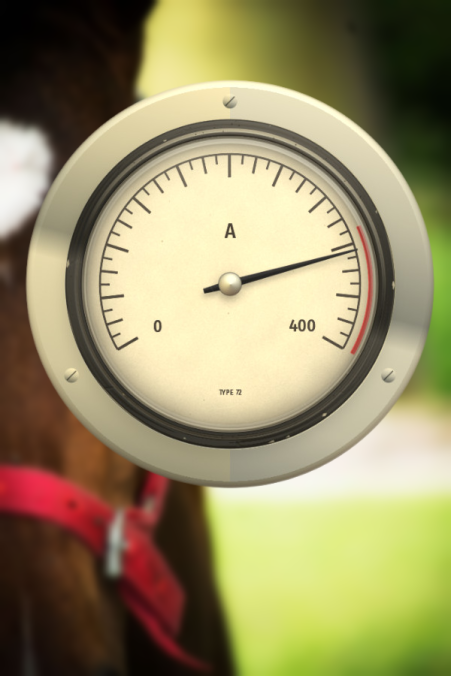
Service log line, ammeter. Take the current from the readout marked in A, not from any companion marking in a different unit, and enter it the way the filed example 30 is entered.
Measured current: 325
